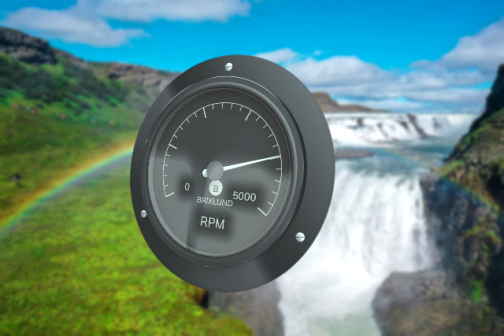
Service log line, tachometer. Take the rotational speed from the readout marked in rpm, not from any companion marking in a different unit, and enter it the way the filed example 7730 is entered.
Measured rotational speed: 4000
